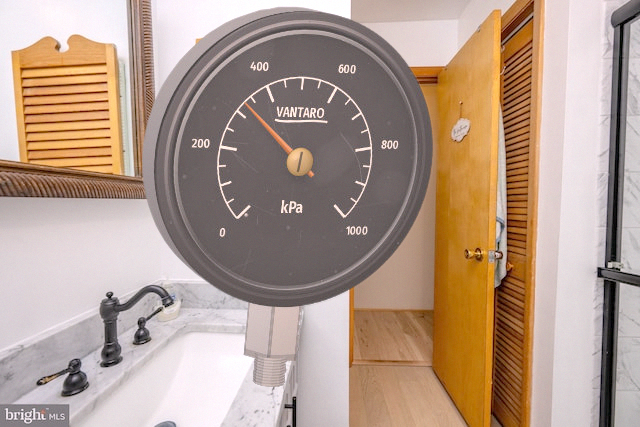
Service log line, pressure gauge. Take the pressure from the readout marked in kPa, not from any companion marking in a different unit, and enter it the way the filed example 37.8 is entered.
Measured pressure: 325
